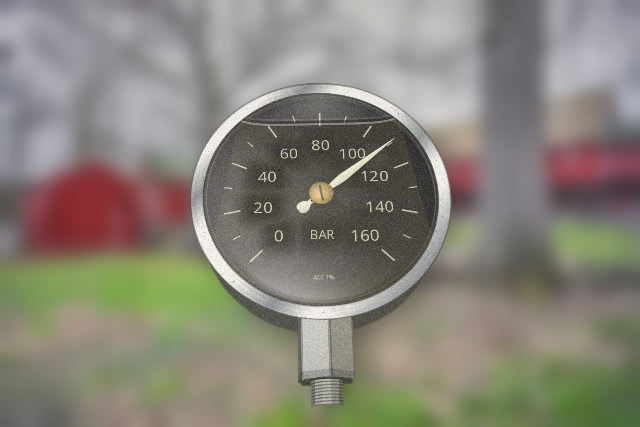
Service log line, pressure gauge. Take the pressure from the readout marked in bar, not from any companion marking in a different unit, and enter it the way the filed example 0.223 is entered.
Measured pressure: 110
